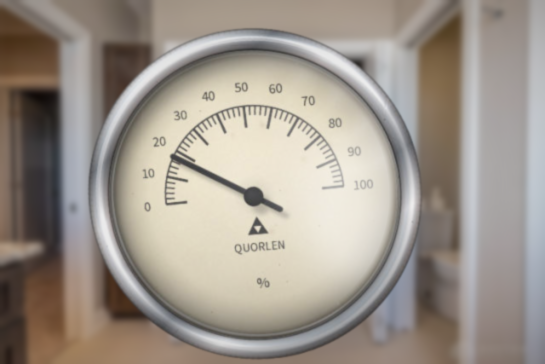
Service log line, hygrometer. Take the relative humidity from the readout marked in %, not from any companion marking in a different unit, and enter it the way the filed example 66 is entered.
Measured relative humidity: 18
